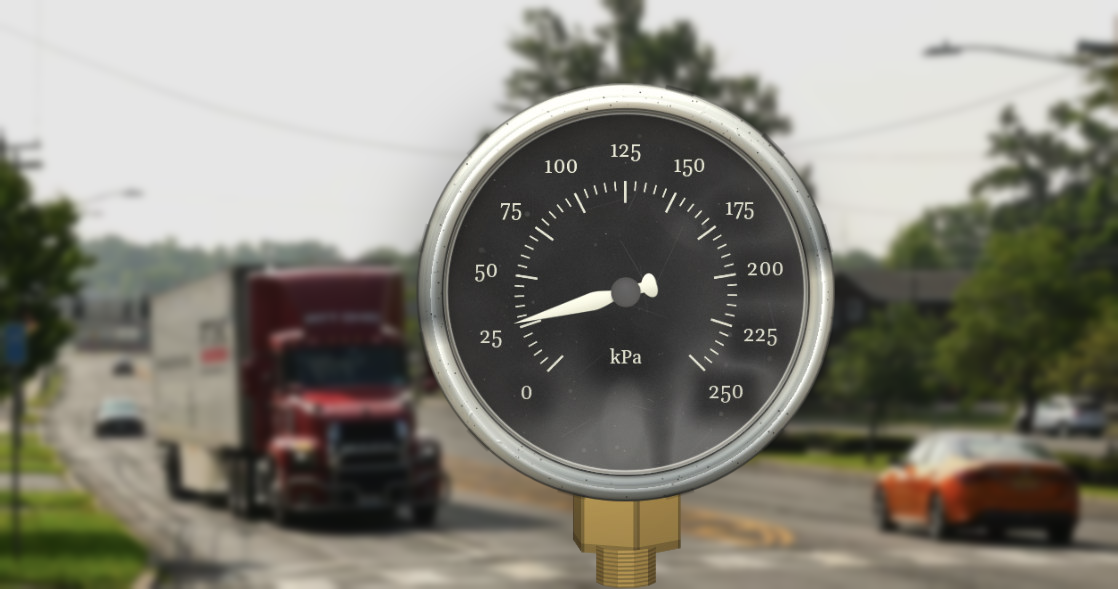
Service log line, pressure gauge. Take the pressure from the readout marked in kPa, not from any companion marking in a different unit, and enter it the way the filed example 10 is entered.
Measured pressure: 27.5
